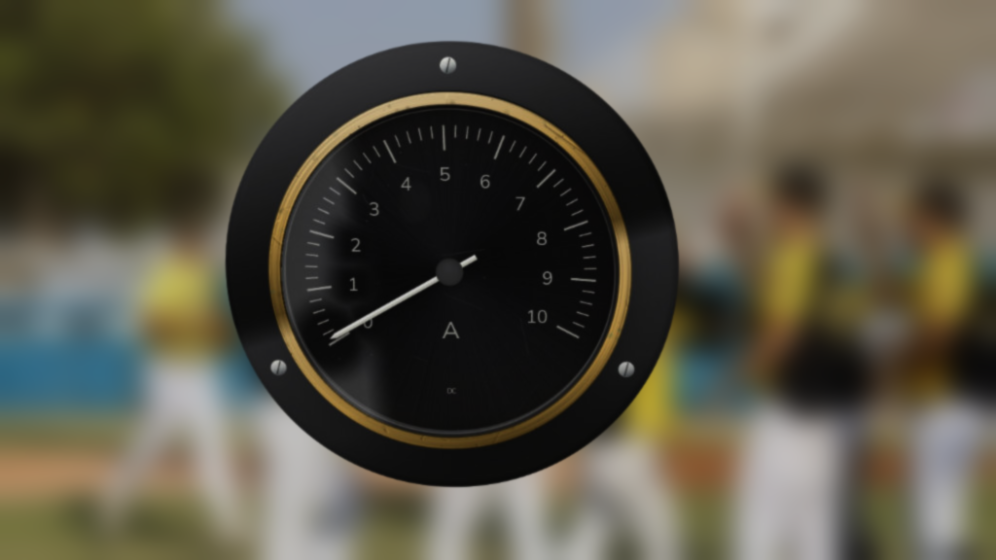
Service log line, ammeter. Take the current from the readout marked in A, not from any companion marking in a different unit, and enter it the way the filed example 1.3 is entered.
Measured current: 0.1
